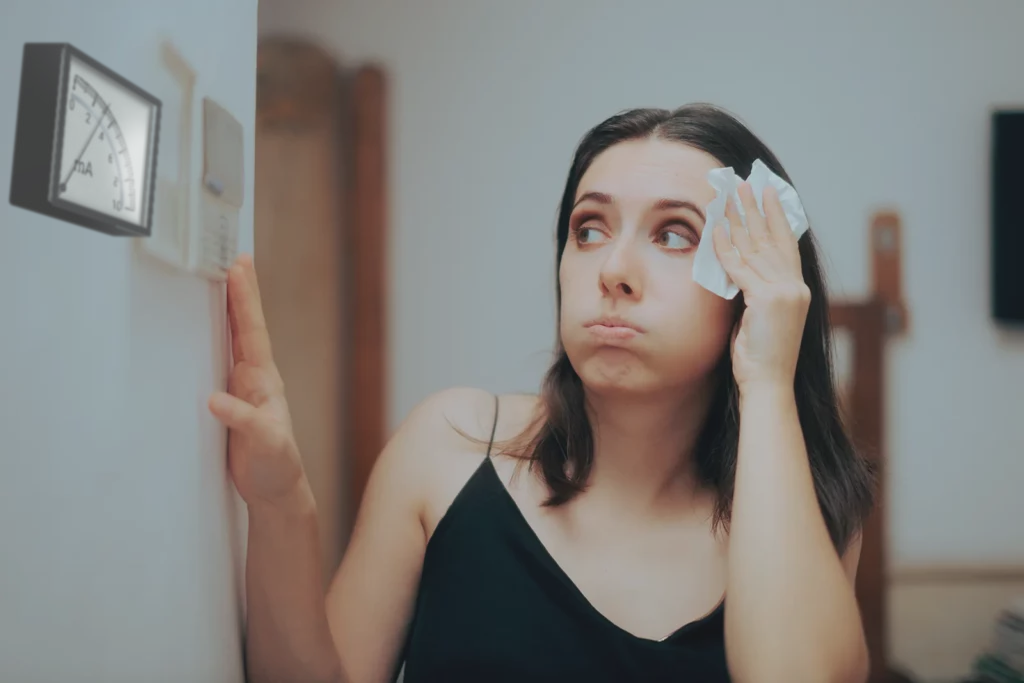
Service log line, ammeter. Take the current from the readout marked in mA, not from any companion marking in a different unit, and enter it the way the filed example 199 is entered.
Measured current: 3
